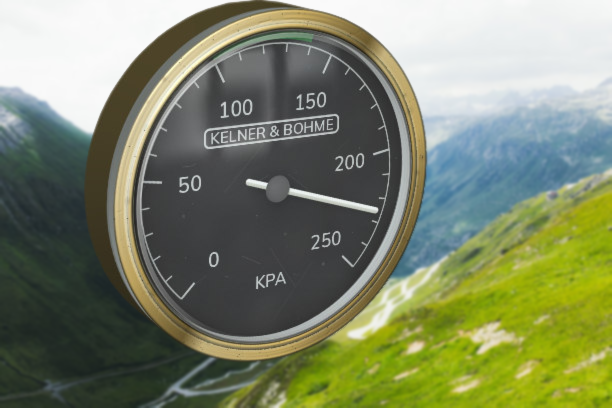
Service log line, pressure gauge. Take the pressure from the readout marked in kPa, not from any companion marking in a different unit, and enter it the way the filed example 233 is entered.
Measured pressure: 225
